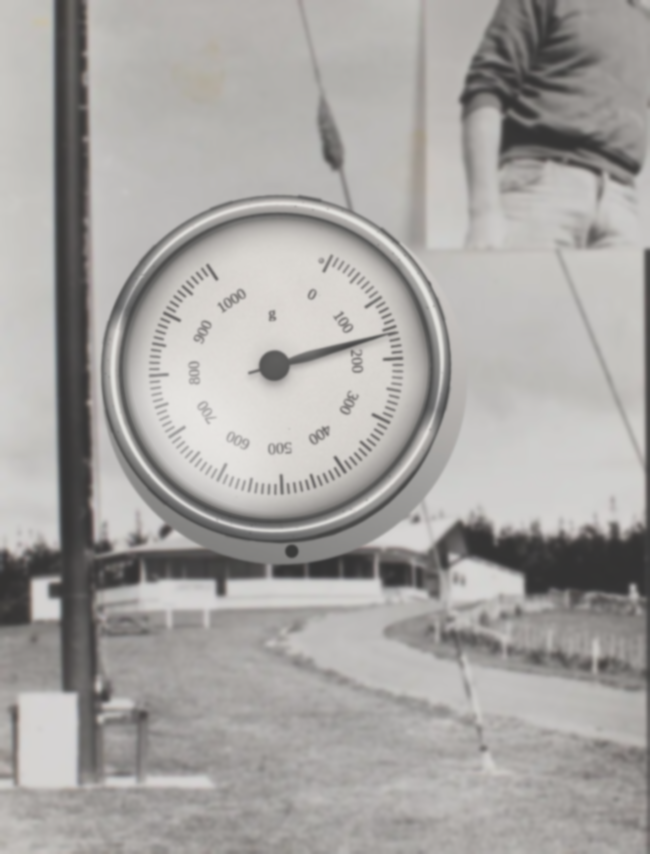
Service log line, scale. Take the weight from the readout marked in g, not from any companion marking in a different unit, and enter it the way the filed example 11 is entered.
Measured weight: 160
